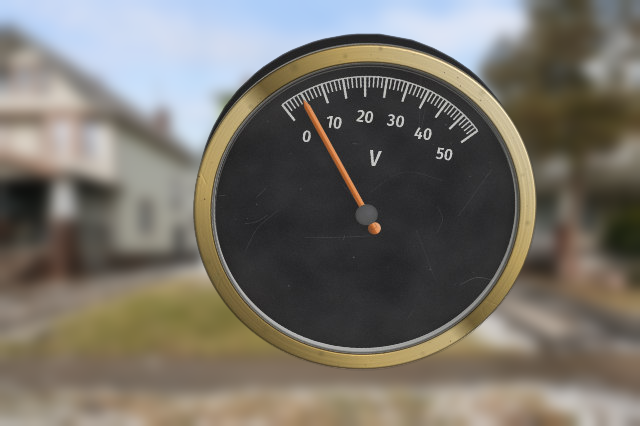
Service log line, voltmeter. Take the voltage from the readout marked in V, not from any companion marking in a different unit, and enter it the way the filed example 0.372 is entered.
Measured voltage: 5
